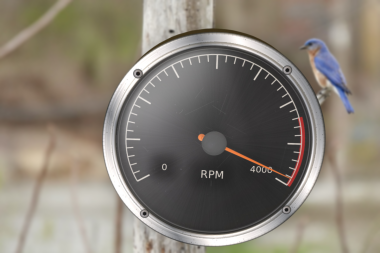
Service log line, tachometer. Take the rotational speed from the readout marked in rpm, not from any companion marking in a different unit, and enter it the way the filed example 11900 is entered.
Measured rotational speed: 3900
